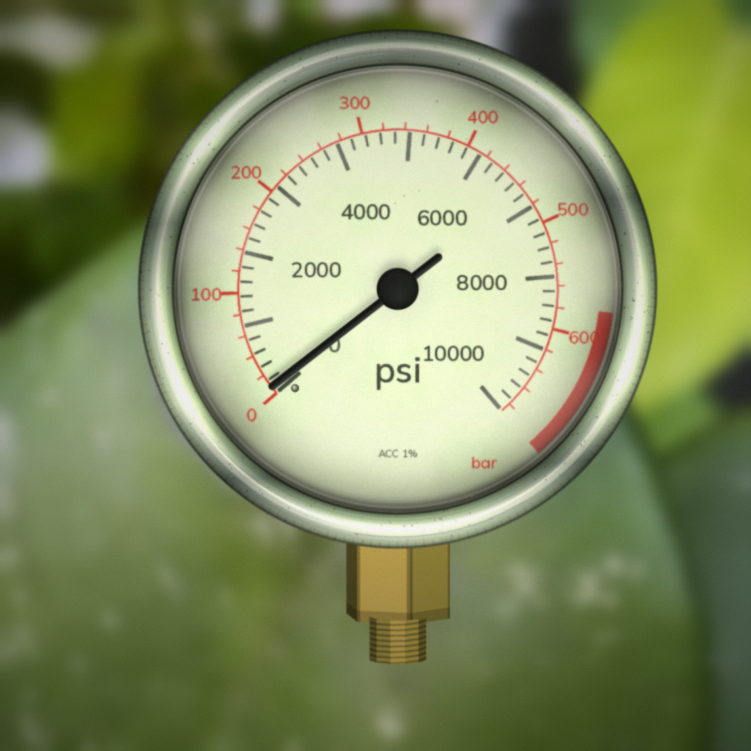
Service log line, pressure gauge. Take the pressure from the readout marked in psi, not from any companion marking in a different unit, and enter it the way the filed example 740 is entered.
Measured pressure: 100
